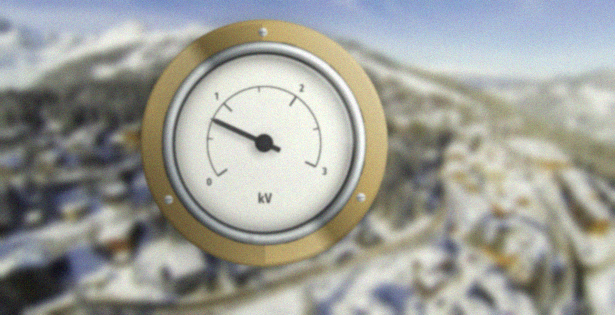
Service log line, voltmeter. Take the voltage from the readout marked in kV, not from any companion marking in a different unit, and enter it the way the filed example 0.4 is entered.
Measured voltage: 0.75
